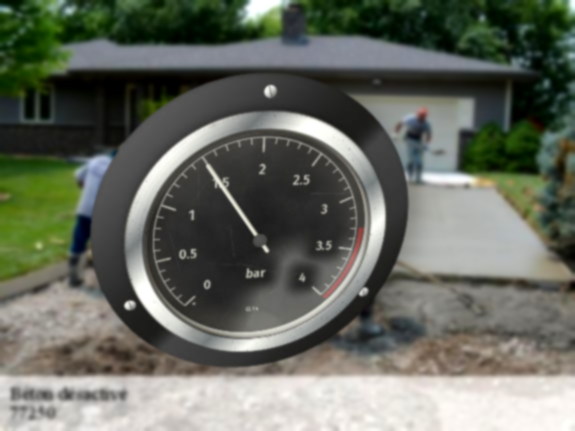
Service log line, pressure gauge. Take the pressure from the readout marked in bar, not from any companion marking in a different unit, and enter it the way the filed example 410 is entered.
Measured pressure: 1.5
